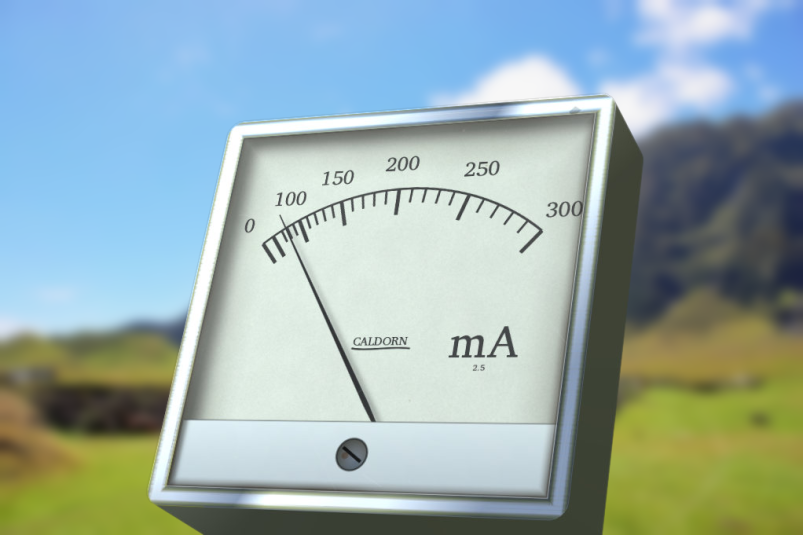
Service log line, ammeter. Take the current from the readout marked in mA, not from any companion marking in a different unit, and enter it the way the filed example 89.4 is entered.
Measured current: 80
